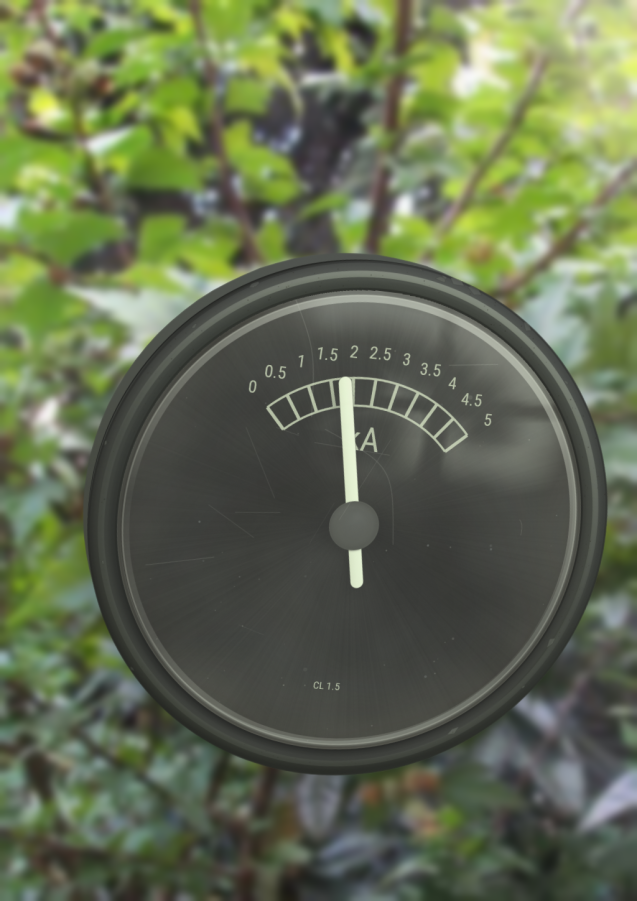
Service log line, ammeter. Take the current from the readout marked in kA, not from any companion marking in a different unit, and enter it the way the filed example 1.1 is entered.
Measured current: 1.75
